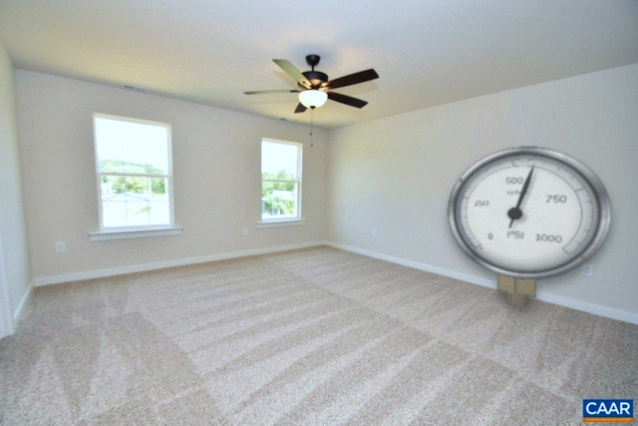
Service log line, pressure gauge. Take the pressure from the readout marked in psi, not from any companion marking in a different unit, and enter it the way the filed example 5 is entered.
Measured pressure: 575
